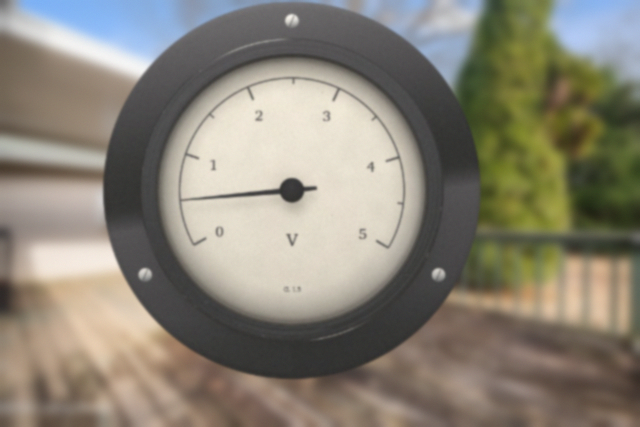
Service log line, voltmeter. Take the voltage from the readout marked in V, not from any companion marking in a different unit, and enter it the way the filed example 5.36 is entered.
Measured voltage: 0.5
